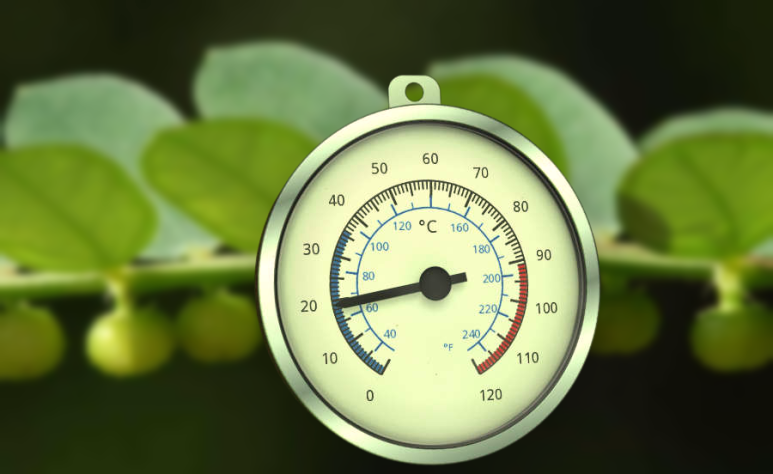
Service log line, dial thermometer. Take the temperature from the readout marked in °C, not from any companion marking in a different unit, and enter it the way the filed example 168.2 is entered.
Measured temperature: 19
